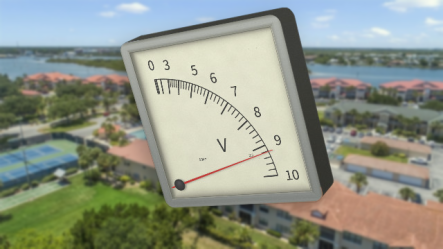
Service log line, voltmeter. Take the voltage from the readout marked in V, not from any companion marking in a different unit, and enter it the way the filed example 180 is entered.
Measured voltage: 9.2
